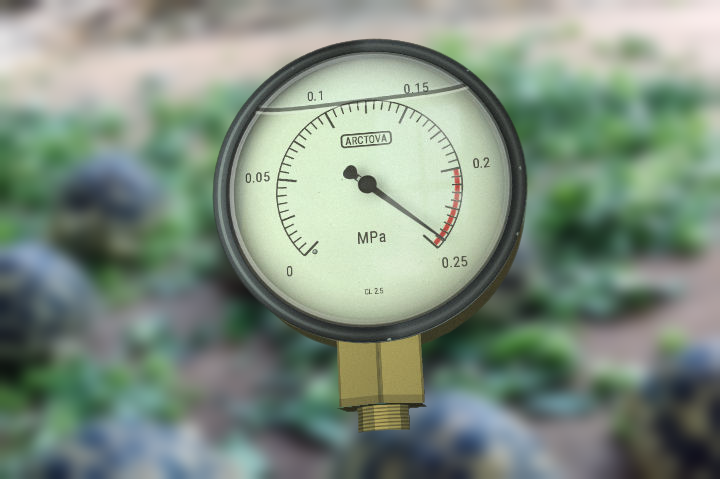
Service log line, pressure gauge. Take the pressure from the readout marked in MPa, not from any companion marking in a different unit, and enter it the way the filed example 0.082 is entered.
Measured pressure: 0.245
